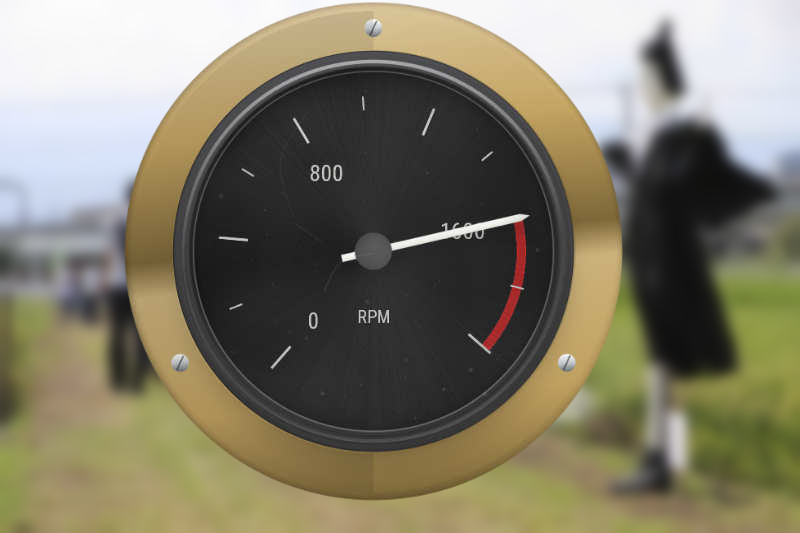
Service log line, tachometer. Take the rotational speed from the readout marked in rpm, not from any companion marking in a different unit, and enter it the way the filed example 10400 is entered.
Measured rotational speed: 1600
